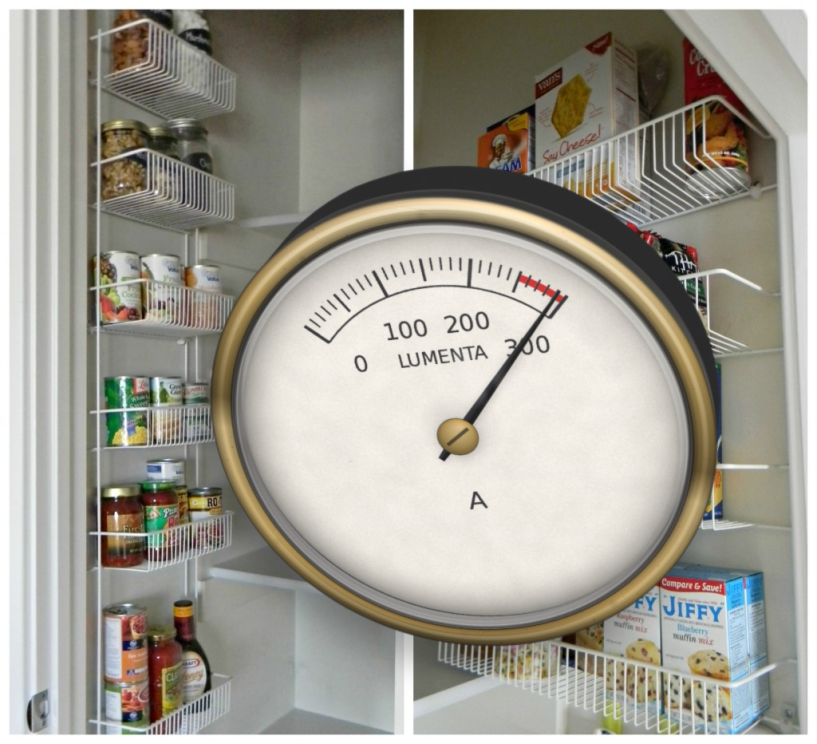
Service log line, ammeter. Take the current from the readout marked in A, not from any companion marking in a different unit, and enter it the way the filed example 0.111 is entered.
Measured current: 290
